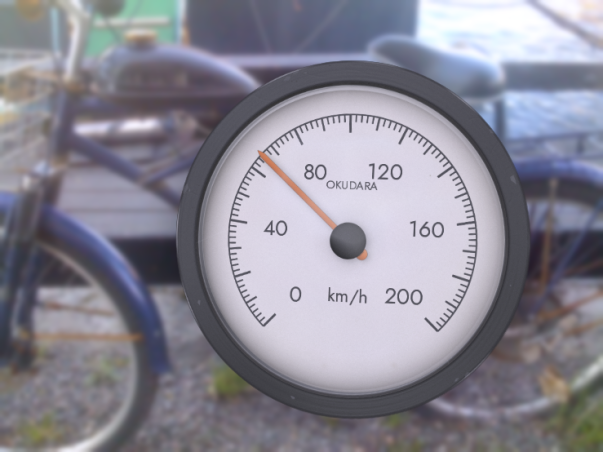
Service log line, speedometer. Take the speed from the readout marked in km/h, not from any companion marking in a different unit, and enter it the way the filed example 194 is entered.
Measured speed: 66
